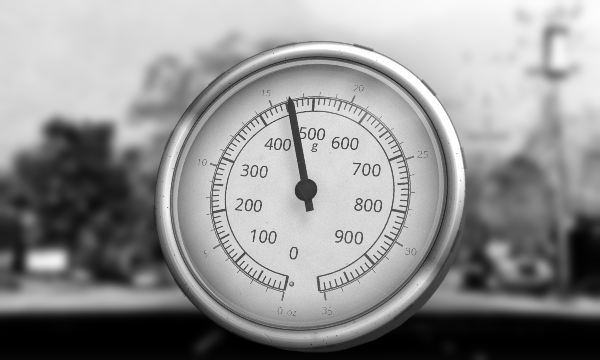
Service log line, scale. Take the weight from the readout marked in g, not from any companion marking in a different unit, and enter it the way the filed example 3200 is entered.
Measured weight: 460
